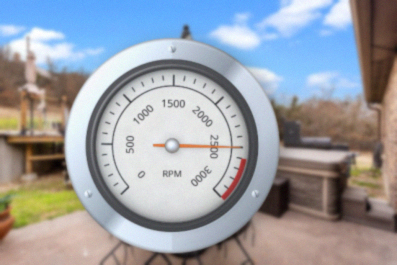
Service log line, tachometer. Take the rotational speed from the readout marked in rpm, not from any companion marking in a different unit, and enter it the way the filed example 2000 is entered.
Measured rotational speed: 2500
